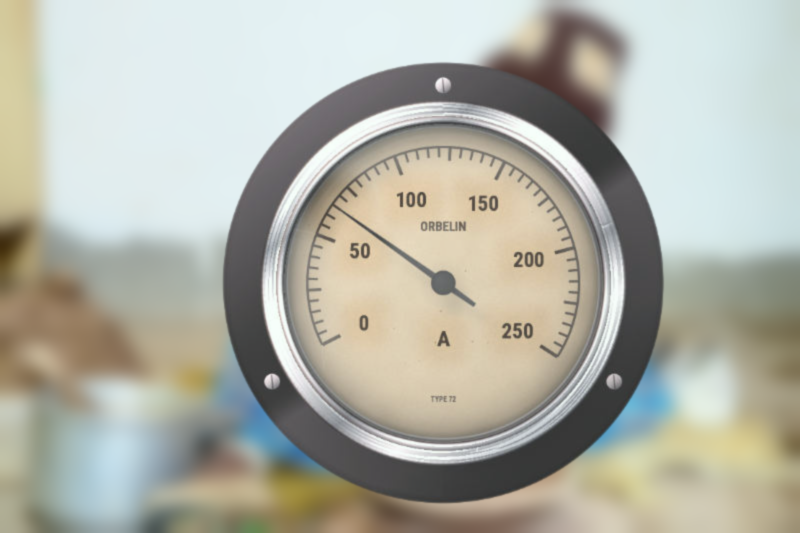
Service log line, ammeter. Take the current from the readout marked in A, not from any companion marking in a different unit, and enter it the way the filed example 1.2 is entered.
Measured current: 65
